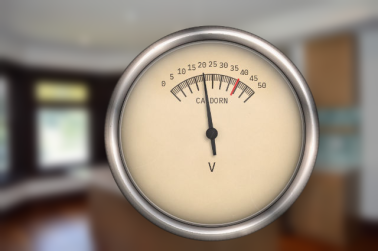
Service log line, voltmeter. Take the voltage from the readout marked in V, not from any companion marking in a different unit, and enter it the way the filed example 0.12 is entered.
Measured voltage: 20
